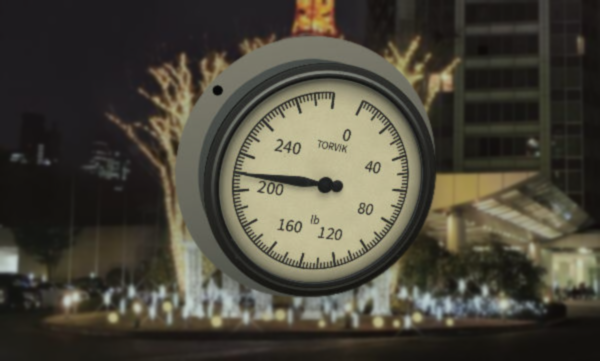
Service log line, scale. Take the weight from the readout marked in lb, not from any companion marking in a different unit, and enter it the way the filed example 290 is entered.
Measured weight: 210
